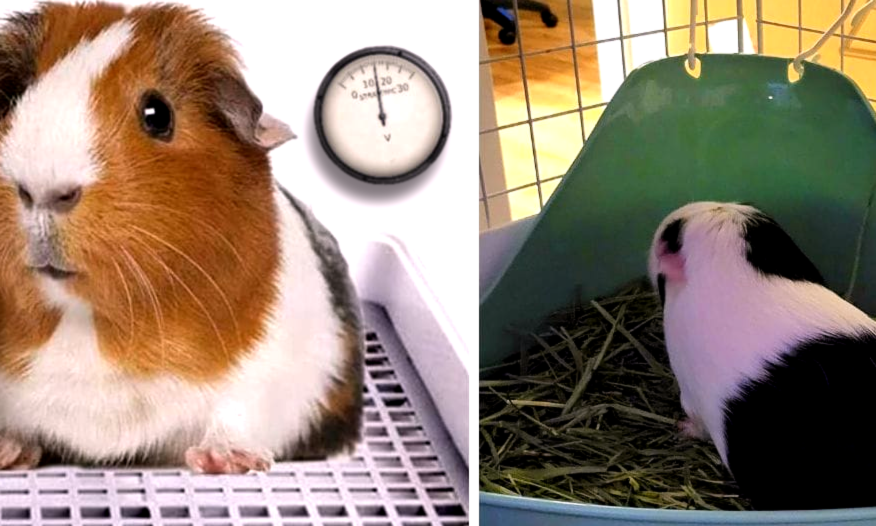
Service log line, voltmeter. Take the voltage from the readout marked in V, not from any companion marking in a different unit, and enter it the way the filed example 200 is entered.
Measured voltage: 15
